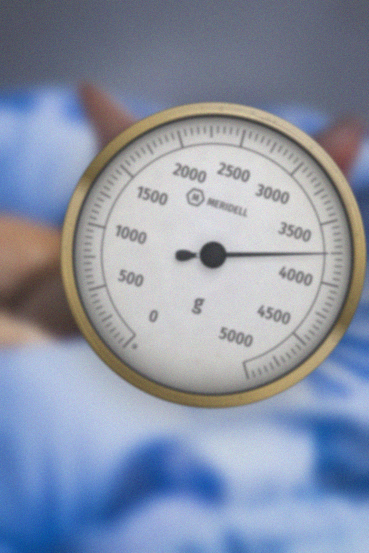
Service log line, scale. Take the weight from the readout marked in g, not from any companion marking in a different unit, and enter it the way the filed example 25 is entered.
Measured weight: 3750
